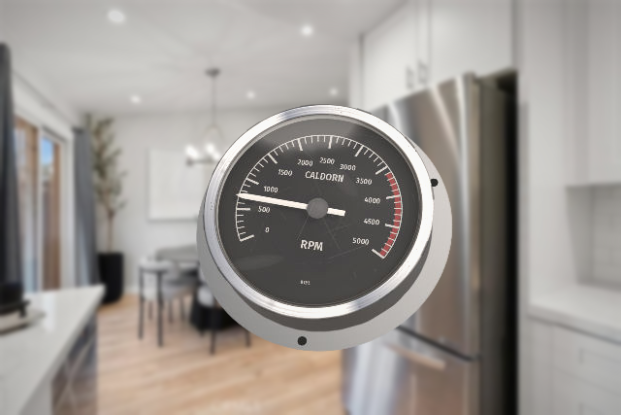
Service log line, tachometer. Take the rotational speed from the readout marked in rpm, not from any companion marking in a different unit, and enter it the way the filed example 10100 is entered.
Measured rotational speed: 700
